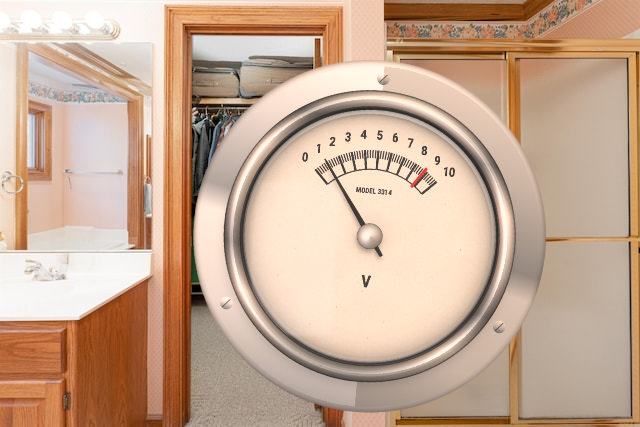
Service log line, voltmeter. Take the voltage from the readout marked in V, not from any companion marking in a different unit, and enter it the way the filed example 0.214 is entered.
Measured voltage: 1
